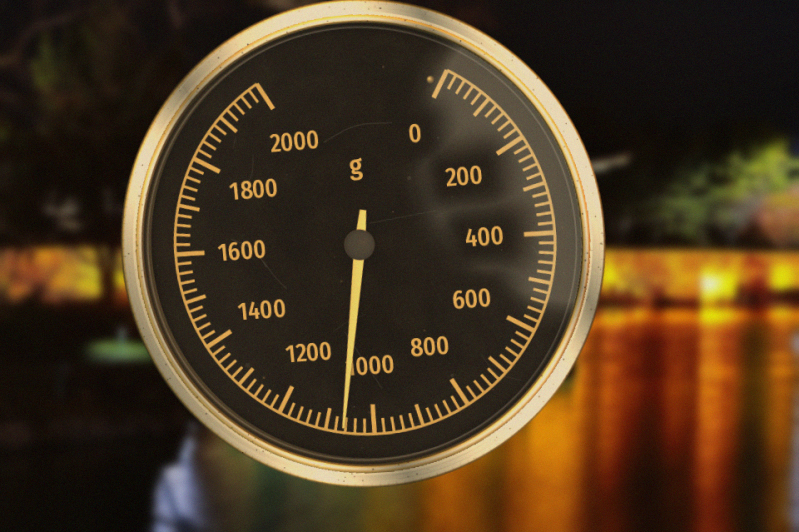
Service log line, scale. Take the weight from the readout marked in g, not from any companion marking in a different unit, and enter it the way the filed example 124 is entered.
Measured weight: 1060
